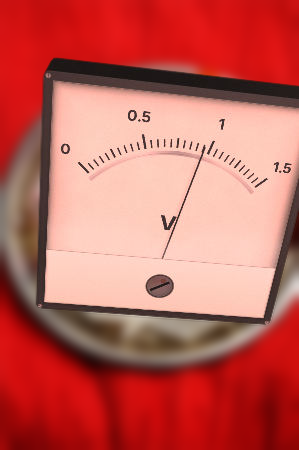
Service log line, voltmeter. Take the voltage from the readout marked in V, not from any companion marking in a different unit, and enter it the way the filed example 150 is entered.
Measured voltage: 0.95
